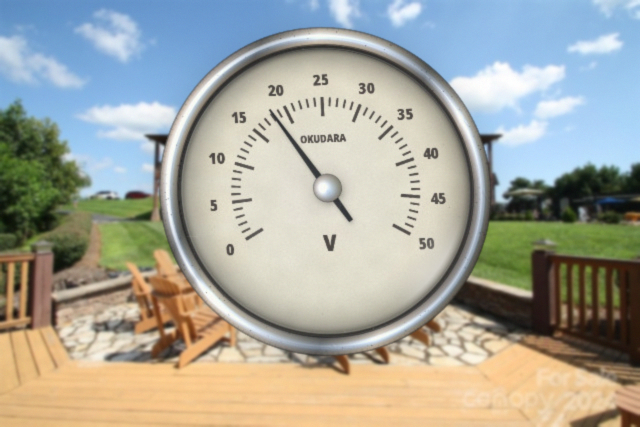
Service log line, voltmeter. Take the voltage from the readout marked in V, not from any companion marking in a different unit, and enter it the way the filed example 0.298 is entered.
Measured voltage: 18
